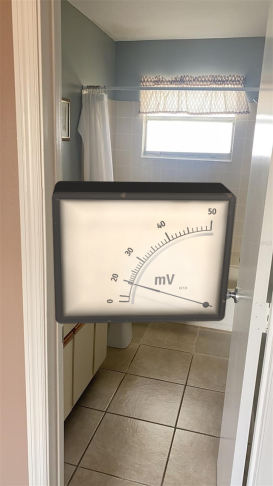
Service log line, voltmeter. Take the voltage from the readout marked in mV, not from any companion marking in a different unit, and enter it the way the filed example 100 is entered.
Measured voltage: 20
